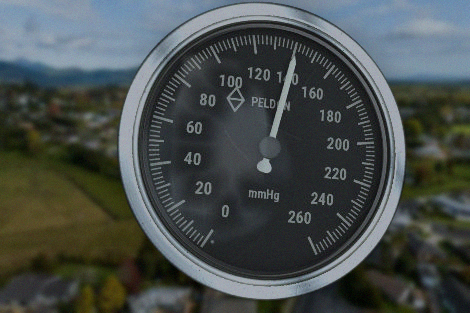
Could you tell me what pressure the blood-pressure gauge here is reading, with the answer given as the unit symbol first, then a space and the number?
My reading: mmHg 140
